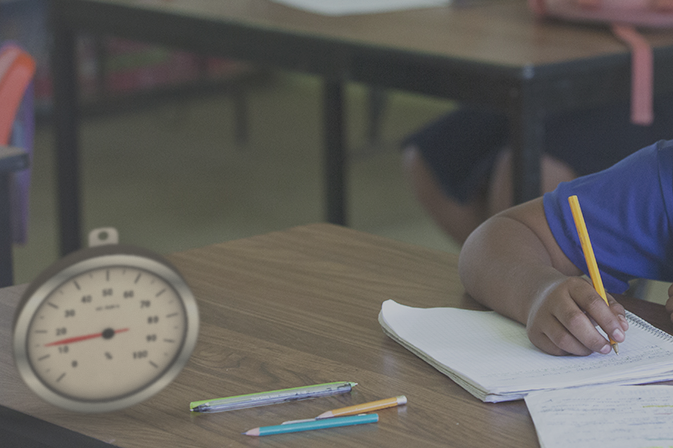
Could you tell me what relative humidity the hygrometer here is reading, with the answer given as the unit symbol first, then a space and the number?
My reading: % 15
